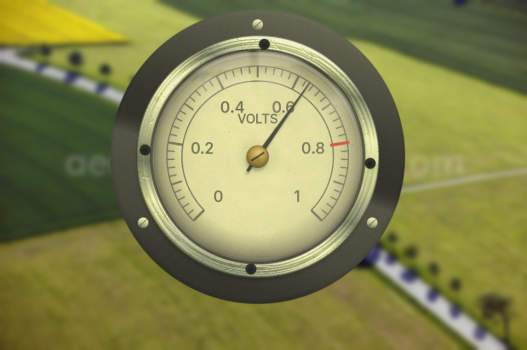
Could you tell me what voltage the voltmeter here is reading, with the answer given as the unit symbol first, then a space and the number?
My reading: V 0.63
